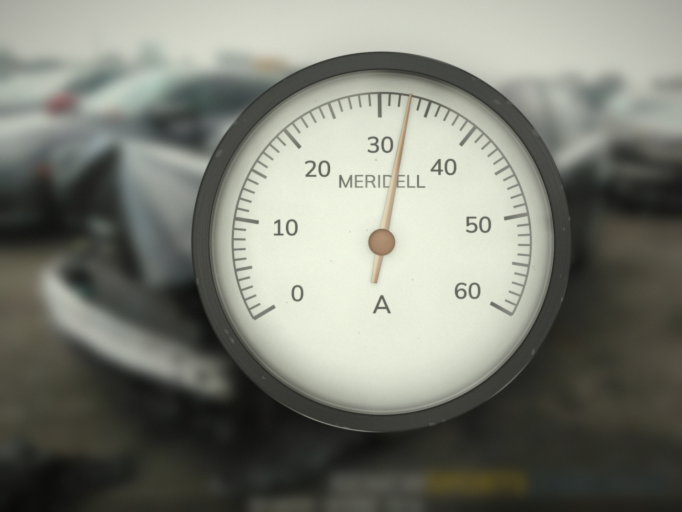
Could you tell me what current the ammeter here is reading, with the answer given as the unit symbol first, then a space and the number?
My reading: A 33
